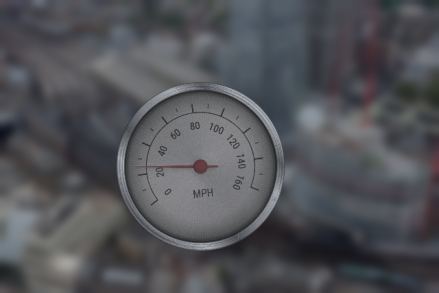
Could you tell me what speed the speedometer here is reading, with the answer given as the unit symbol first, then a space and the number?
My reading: mph 25
